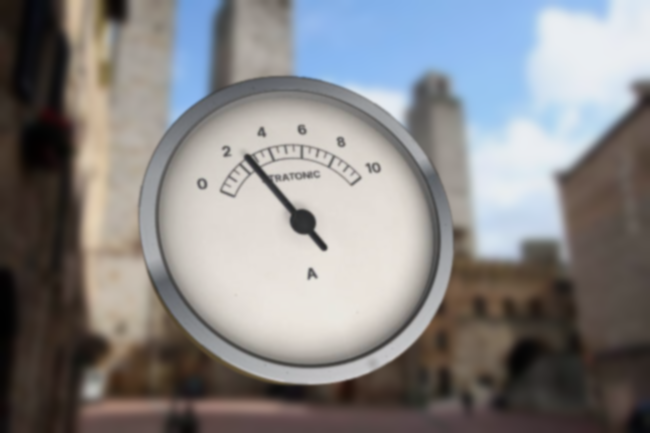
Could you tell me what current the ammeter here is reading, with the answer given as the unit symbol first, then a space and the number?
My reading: A 2.5
